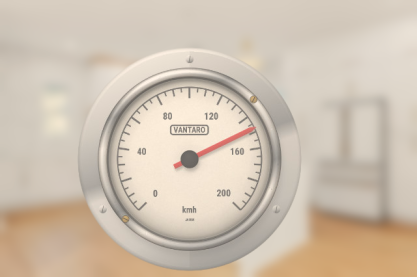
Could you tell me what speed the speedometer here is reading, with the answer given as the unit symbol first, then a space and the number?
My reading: km/h 147.5
